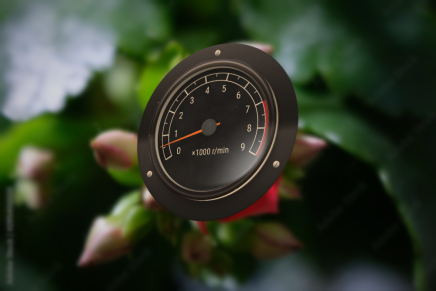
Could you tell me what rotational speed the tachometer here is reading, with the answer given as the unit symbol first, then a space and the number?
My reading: rpm 500
